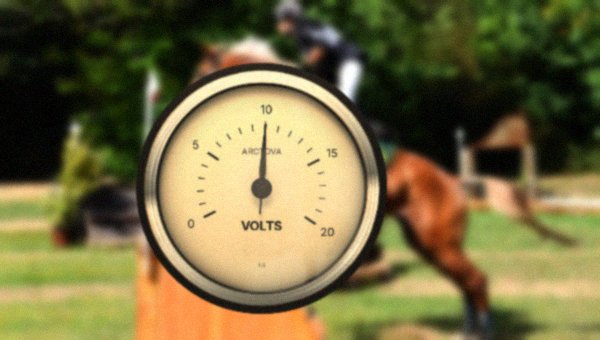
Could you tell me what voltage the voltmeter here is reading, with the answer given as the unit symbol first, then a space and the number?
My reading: V 10
